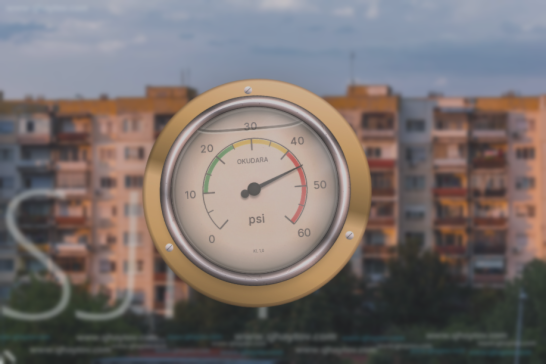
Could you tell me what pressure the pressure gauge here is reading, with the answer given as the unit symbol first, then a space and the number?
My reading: psi 45
